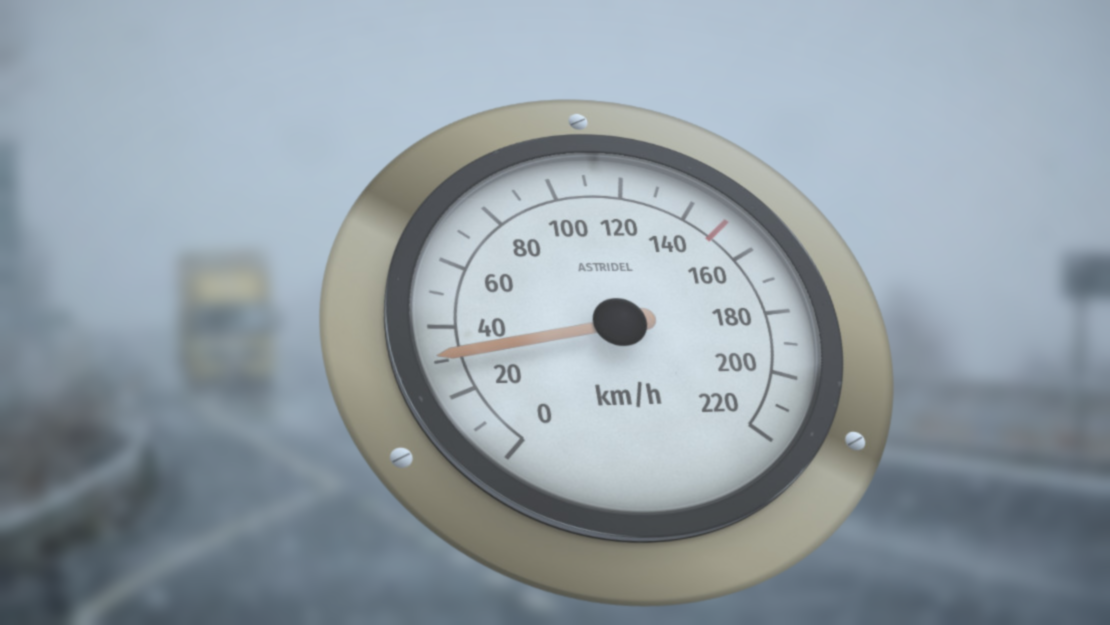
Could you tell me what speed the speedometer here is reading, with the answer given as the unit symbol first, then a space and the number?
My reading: km/h 30
